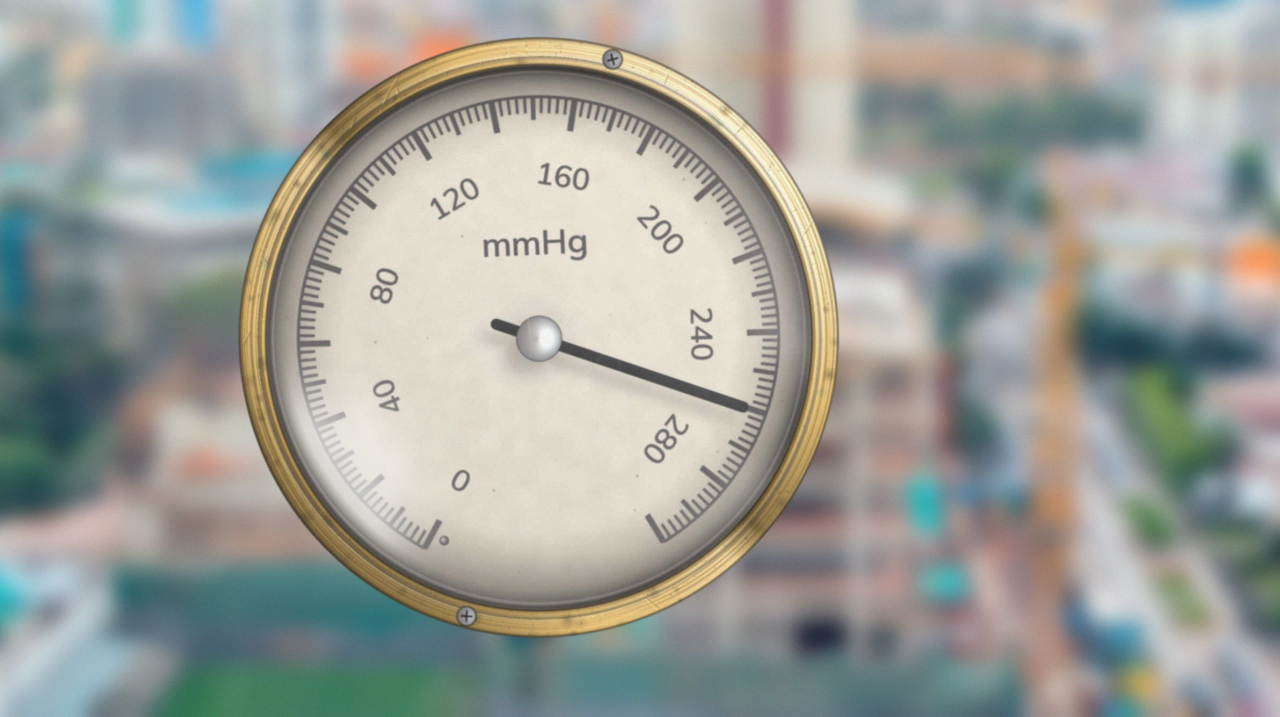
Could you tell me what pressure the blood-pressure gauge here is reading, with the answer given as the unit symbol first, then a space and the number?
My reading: mmHg 260
